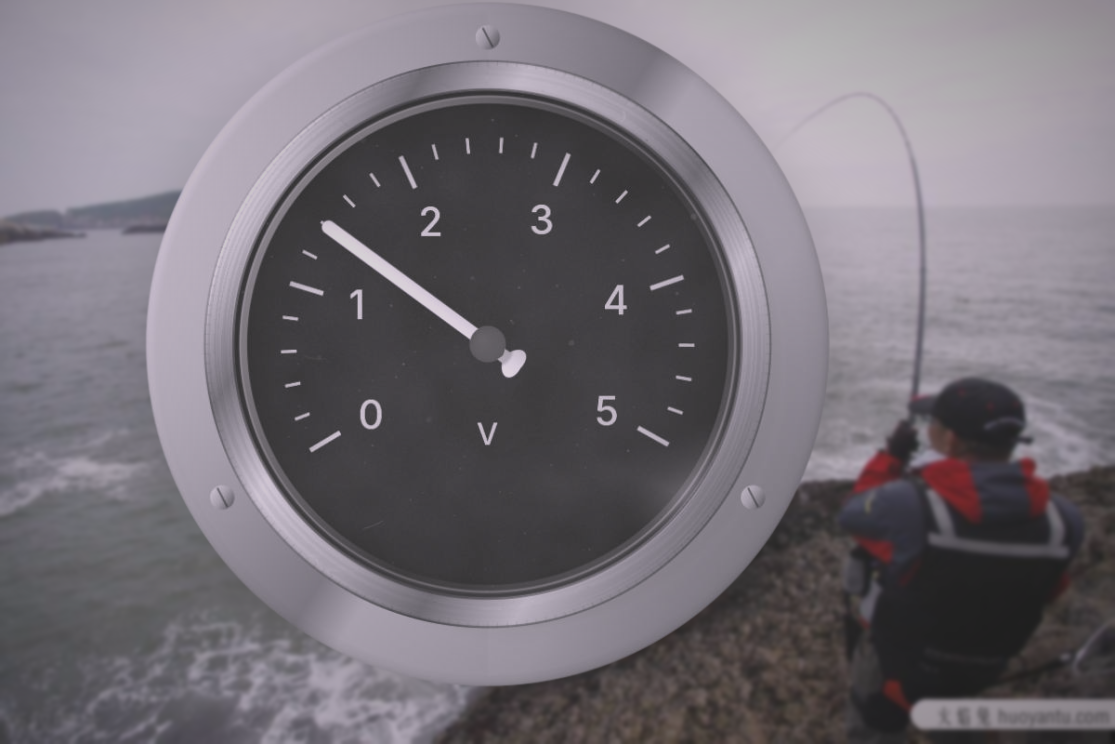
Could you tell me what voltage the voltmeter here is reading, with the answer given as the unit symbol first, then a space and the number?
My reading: V 1.4
